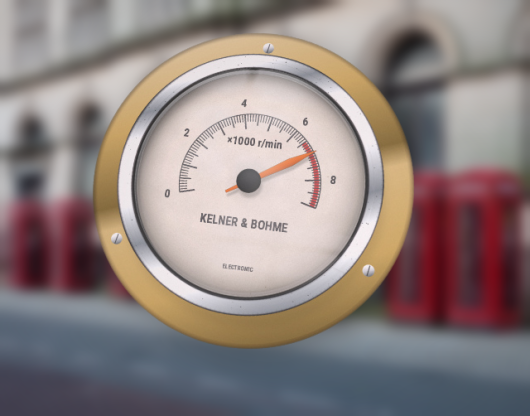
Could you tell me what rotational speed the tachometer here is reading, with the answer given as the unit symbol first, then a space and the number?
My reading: rpm 7000
